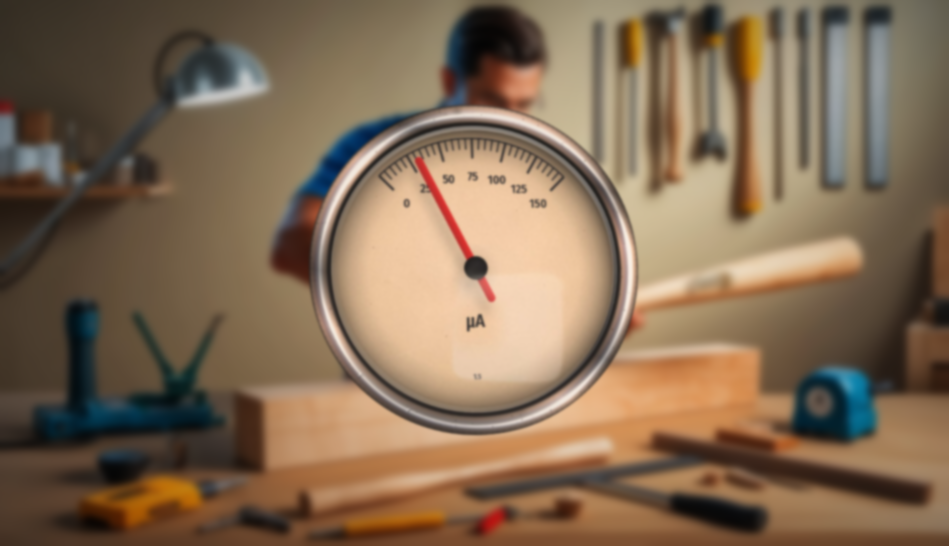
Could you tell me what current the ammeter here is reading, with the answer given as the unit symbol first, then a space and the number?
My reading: µA 30
